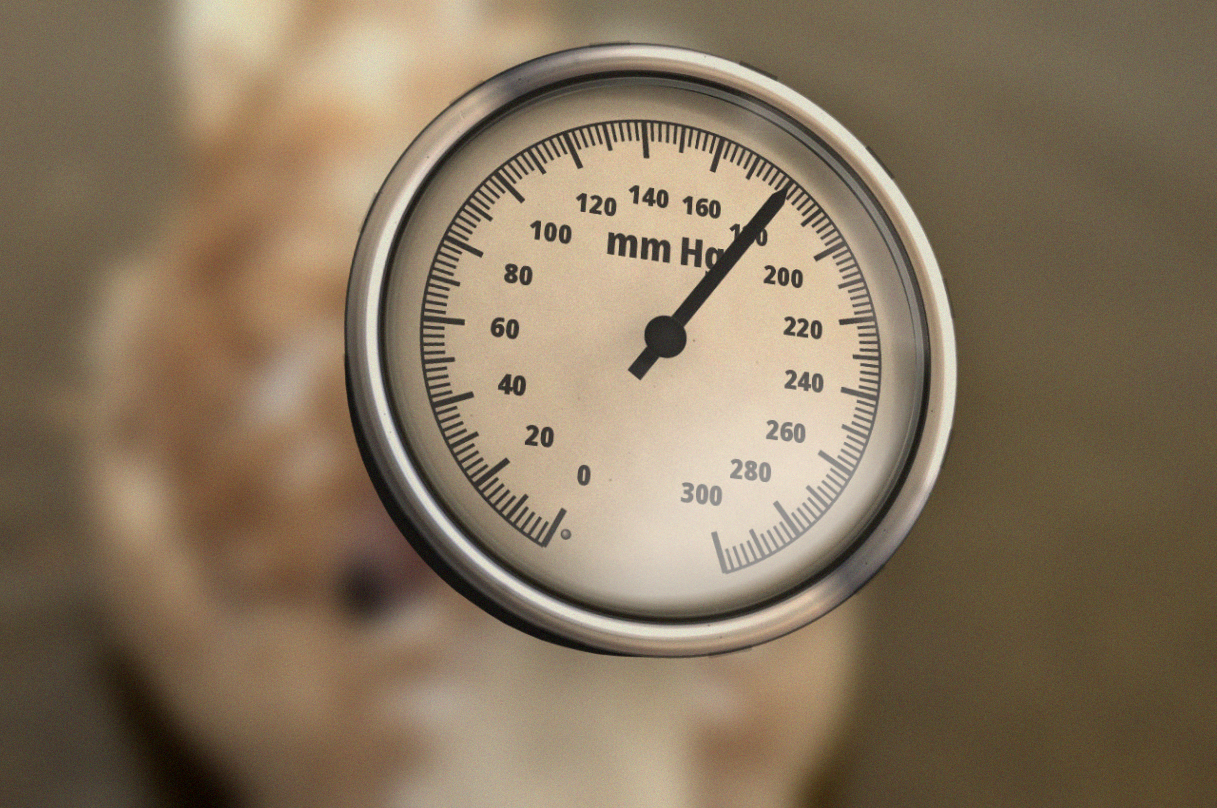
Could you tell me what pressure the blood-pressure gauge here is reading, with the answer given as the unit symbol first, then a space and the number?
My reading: mmHg 180
